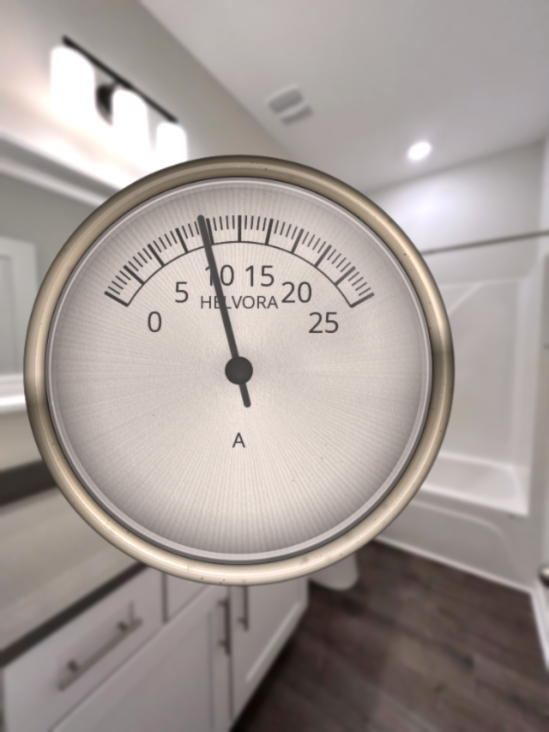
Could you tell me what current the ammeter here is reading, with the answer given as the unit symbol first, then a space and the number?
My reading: A 9.5
